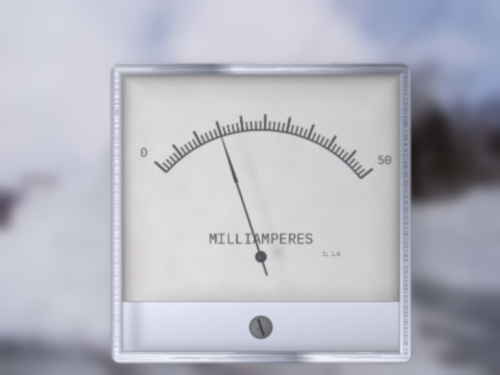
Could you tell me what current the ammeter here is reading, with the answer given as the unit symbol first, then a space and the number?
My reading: mA 15
